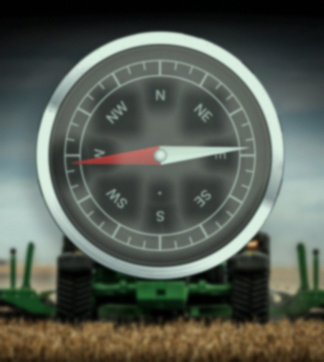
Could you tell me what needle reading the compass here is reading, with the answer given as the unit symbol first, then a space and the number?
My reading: ° 265
